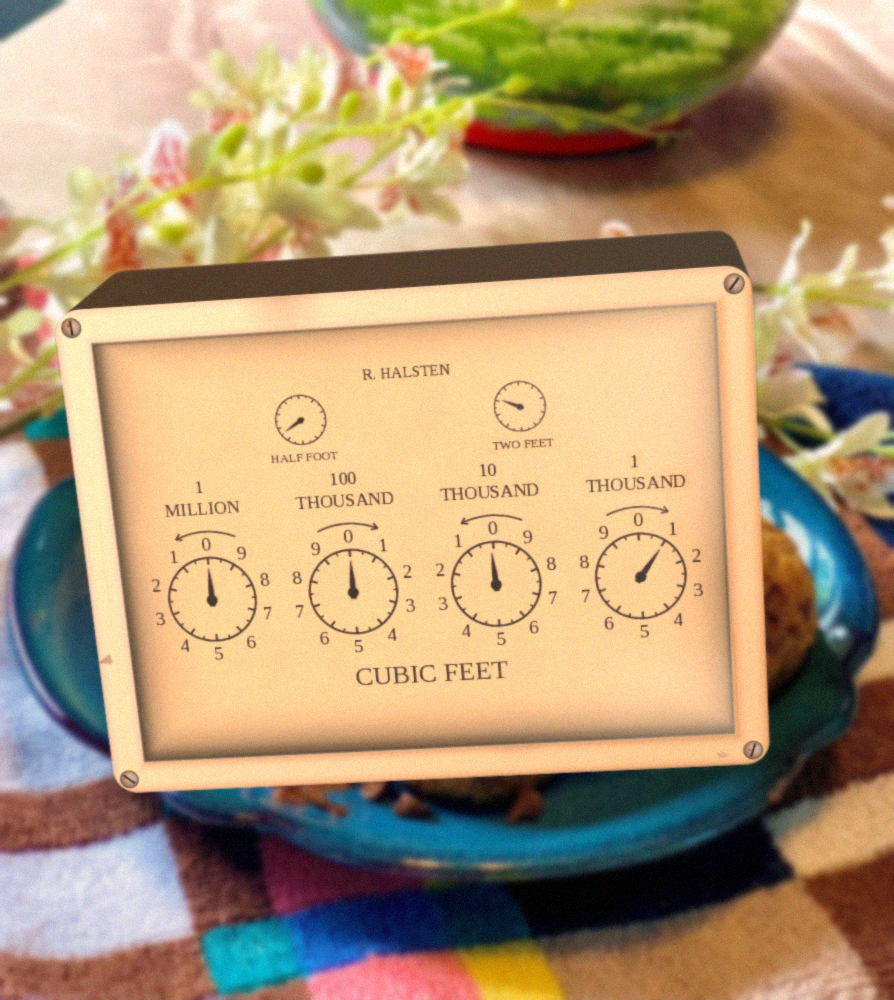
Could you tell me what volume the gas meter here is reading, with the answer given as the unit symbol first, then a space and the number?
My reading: ft³ 100
